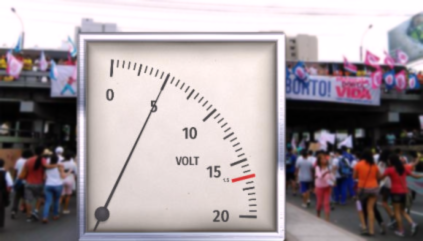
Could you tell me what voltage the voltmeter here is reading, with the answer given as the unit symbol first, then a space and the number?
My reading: V 5
